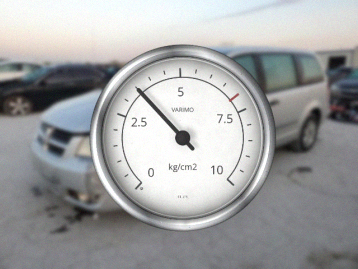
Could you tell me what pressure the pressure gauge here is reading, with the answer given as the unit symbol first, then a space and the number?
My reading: kg/cm² 3.5
